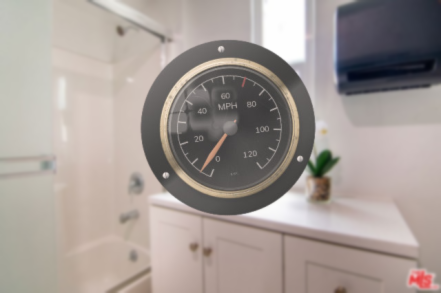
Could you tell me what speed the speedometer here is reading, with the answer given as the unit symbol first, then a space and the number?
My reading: mph 5
